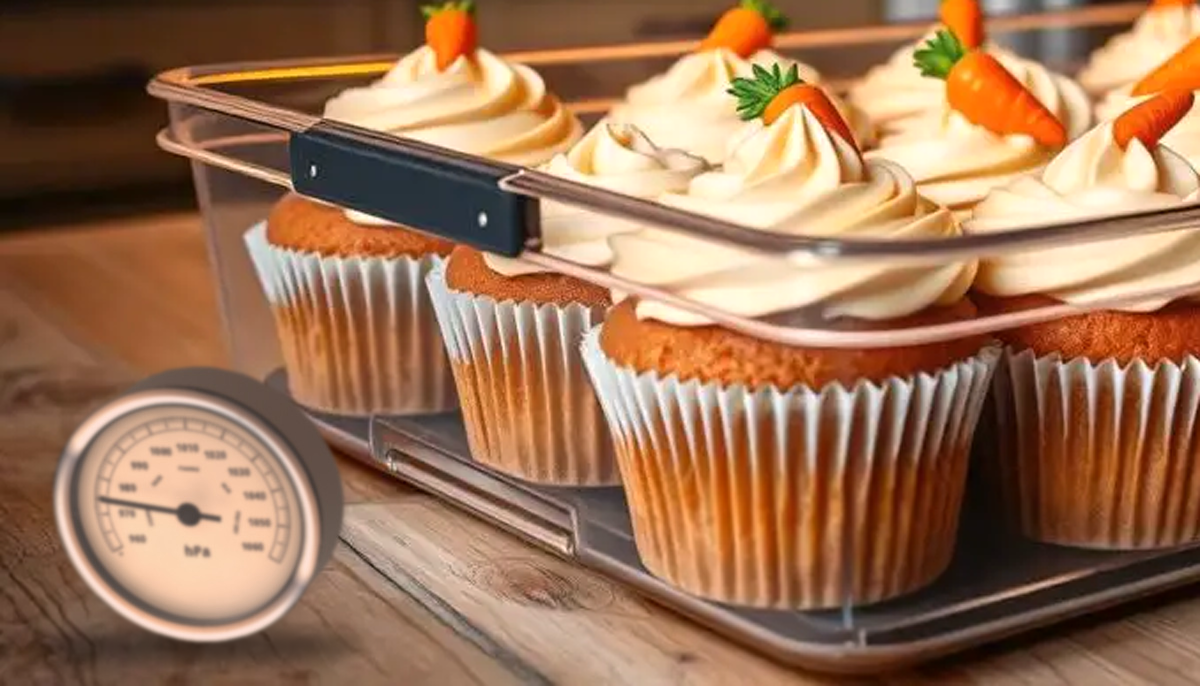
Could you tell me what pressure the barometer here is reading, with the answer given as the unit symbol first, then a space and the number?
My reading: hPa 975
